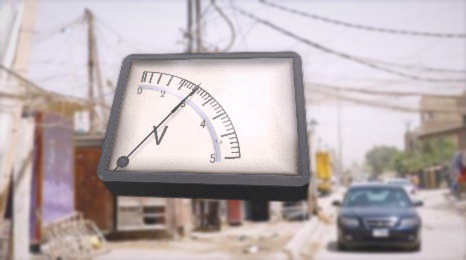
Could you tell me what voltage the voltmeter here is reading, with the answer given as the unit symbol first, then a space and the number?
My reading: V 3
